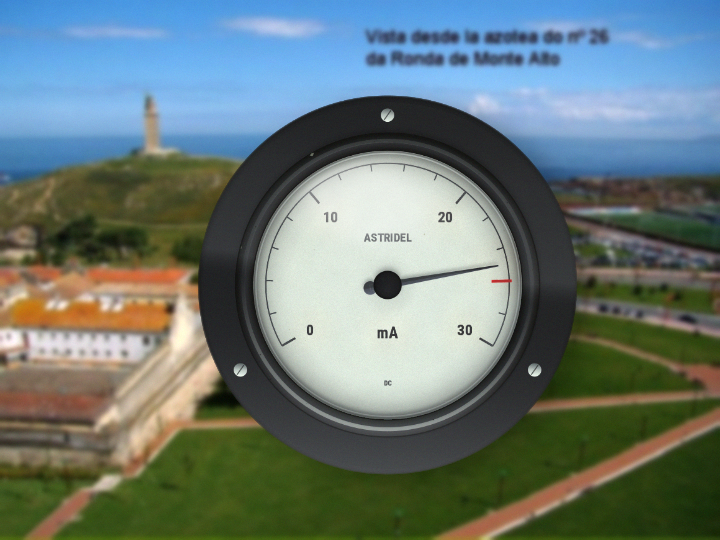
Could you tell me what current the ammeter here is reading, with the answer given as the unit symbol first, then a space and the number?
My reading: mA 25
